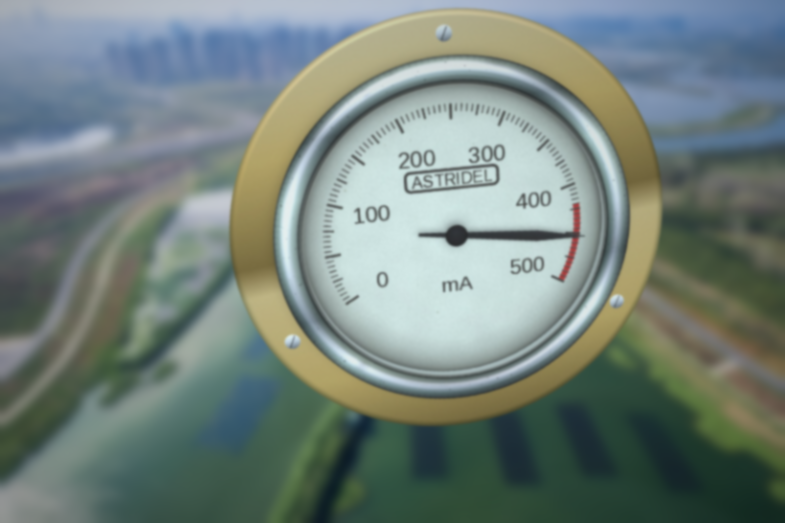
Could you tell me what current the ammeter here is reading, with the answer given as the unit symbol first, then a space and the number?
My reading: mA 450
